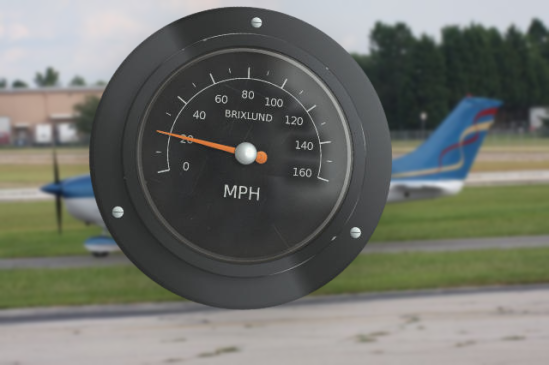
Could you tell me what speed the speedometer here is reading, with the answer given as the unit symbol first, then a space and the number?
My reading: mph 20
